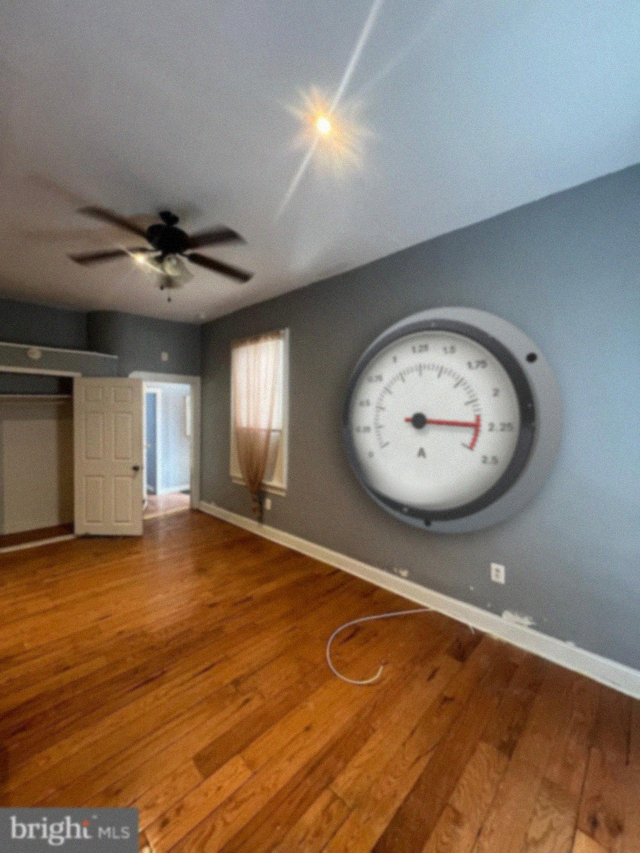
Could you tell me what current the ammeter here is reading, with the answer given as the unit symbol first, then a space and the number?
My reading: A 2.25
